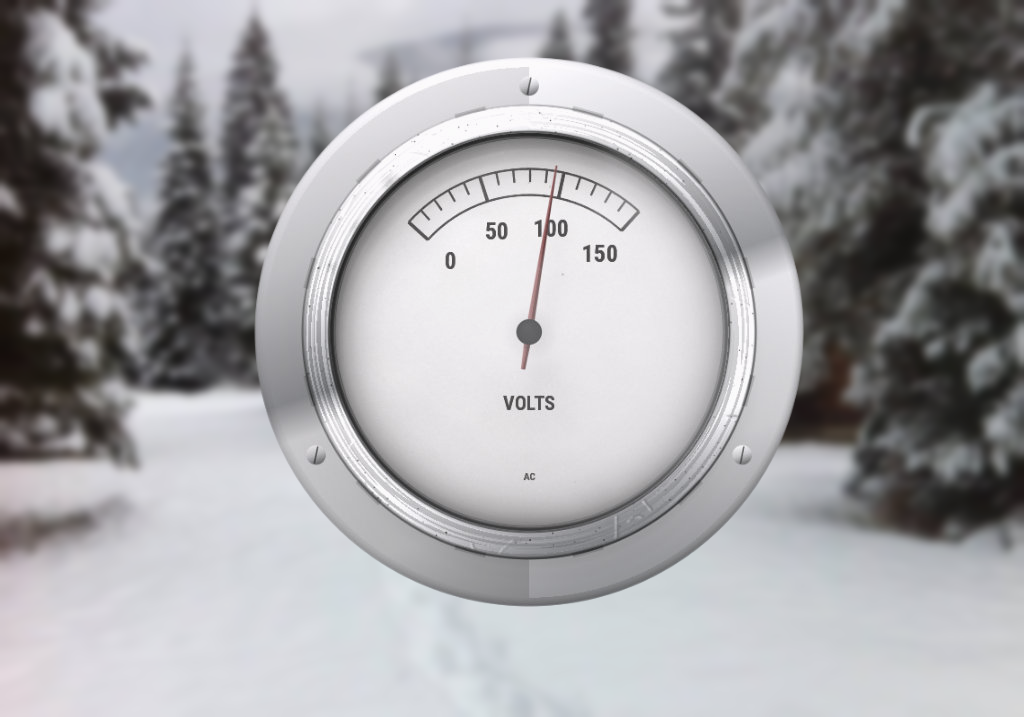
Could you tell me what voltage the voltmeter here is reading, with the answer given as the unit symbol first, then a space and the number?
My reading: V 95
